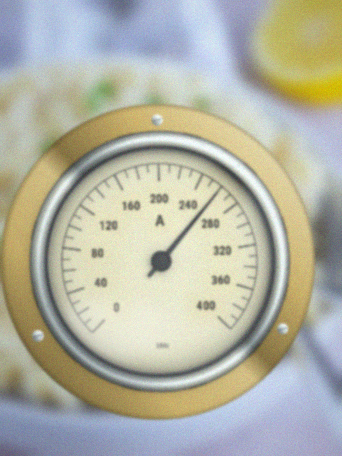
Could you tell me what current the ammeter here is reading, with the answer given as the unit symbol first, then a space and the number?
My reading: A 260
